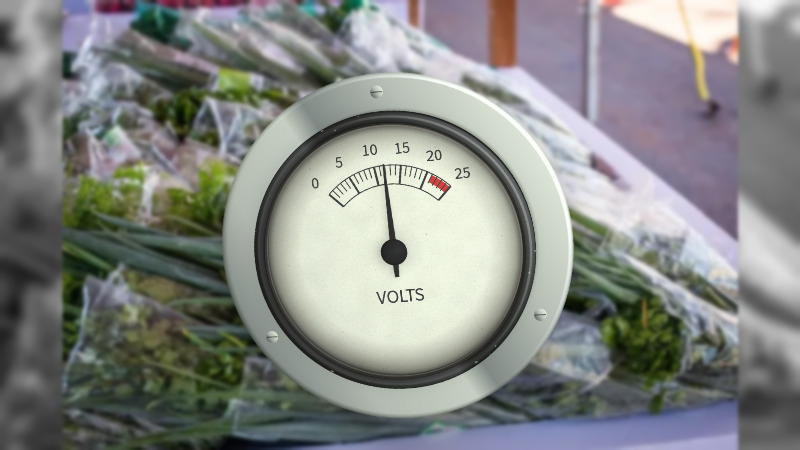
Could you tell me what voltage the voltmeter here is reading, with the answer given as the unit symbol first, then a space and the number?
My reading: V 12
